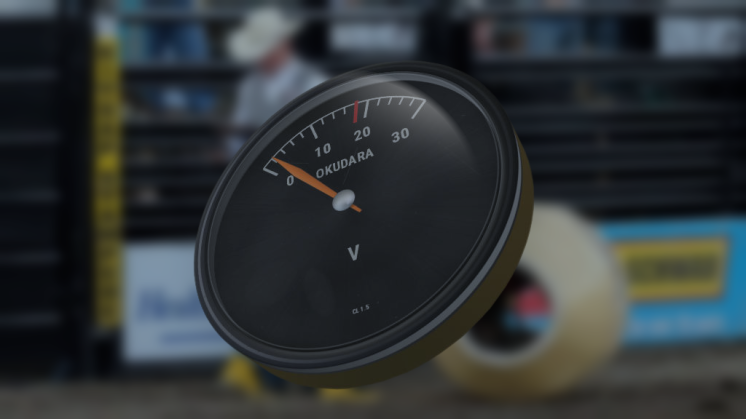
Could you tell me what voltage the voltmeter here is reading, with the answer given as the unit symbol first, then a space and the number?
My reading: V 2
